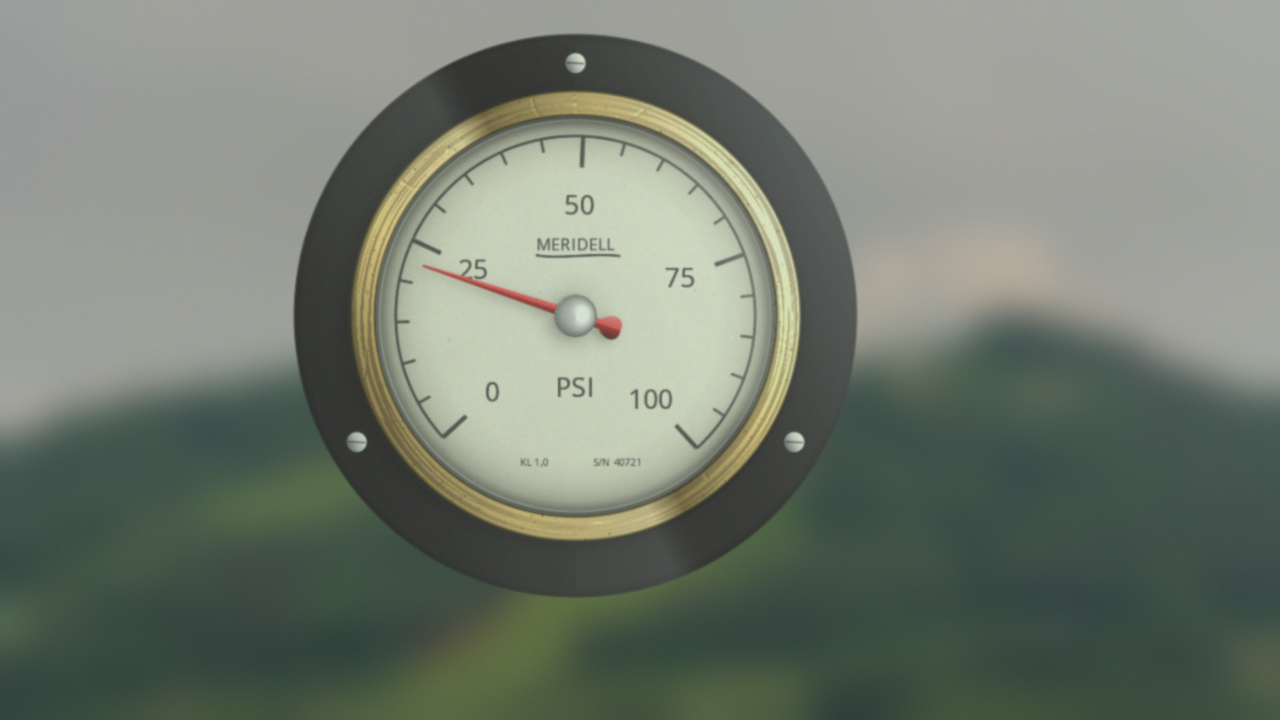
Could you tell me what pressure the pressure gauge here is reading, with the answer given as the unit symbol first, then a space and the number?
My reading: psi 22.5
